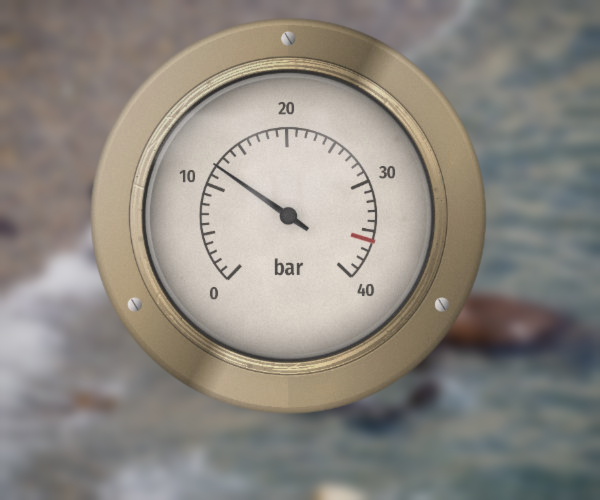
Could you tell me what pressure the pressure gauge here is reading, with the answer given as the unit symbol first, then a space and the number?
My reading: bar 12
